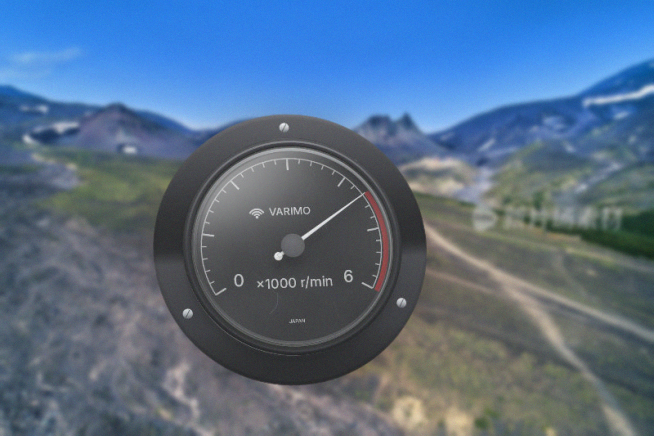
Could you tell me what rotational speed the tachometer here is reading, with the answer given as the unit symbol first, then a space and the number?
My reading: rpm 4400
